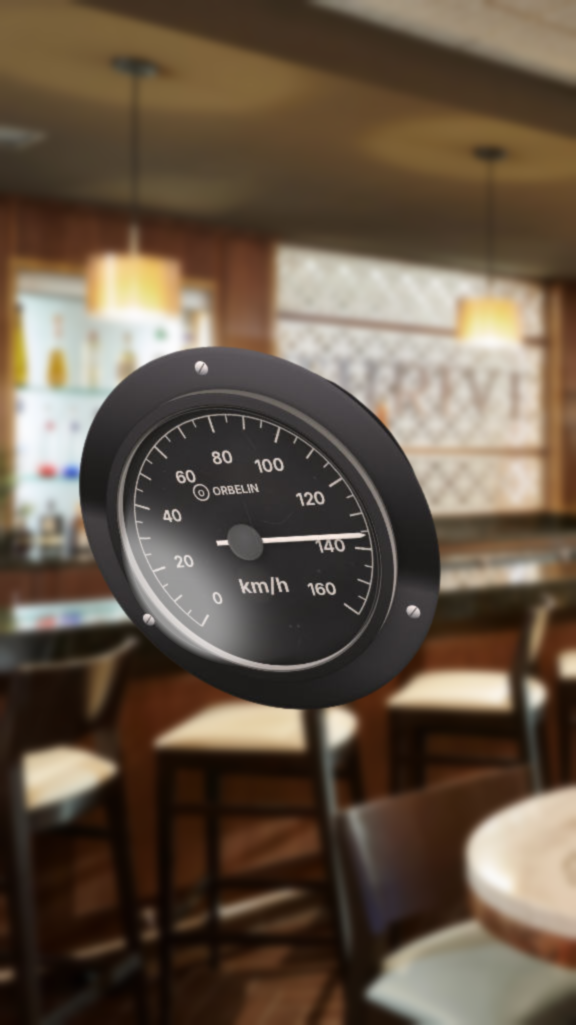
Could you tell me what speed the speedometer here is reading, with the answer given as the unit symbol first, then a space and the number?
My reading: km/h 135
